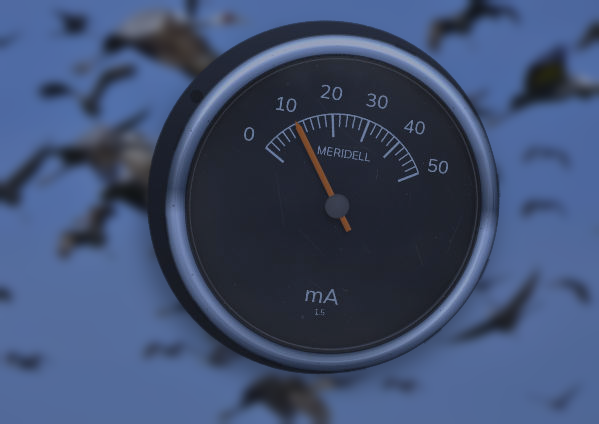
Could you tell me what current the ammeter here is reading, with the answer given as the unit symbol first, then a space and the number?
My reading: mA 10
